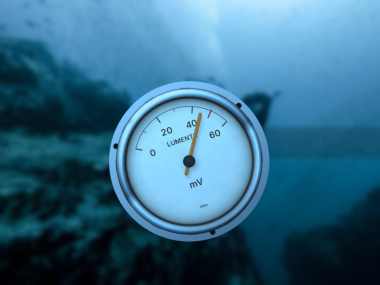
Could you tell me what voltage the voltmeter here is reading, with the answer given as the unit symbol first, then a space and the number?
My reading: mV 45
